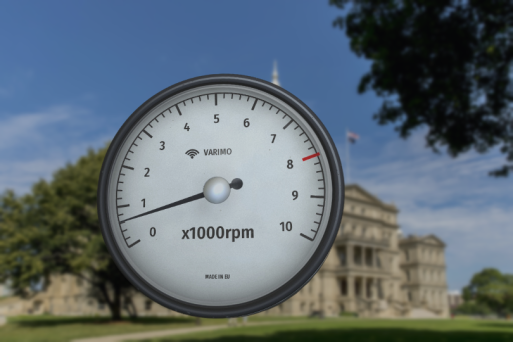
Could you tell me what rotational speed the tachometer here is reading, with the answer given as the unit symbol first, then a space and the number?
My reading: rpm 600
